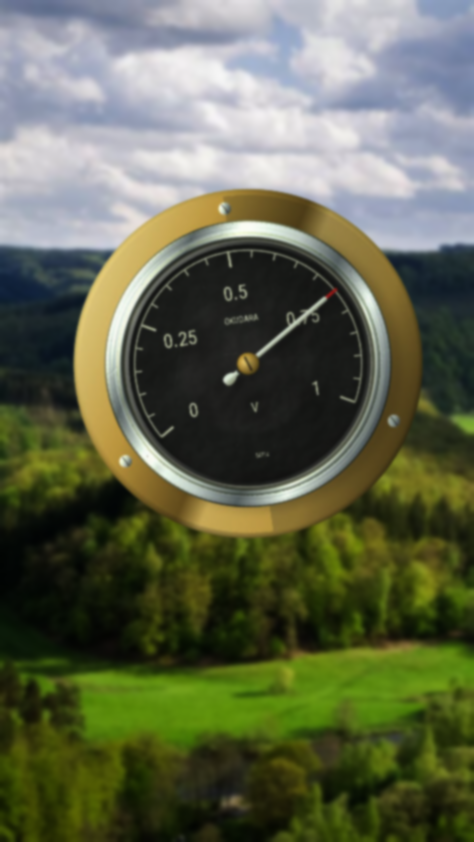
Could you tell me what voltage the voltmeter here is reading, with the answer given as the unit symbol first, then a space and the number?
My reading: V 0.75
